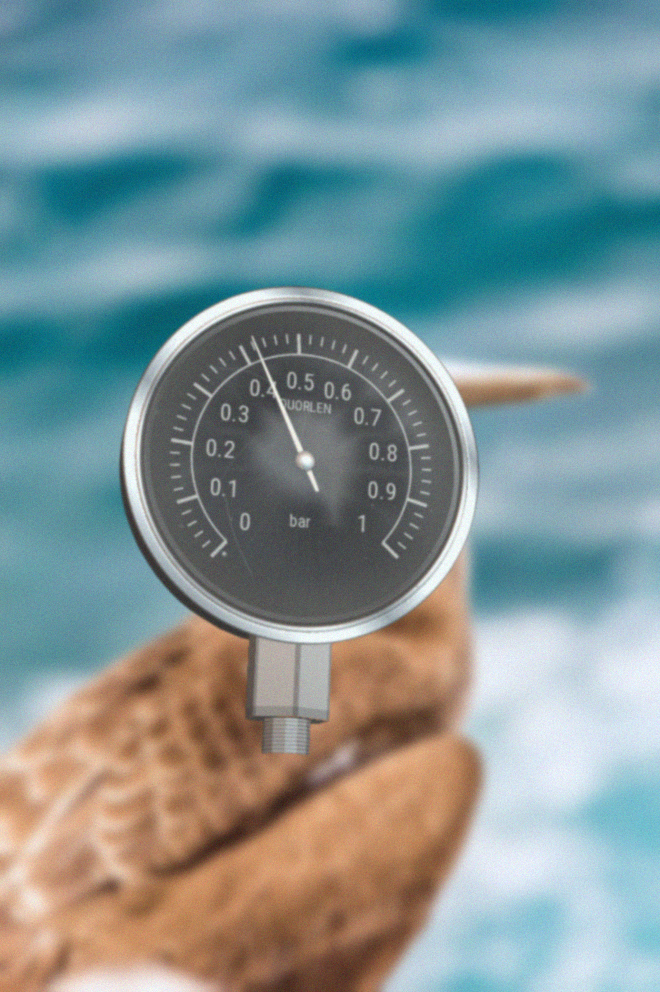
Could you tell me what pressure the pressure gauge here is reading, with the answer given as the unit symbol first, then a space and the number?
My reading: bar 0.42
